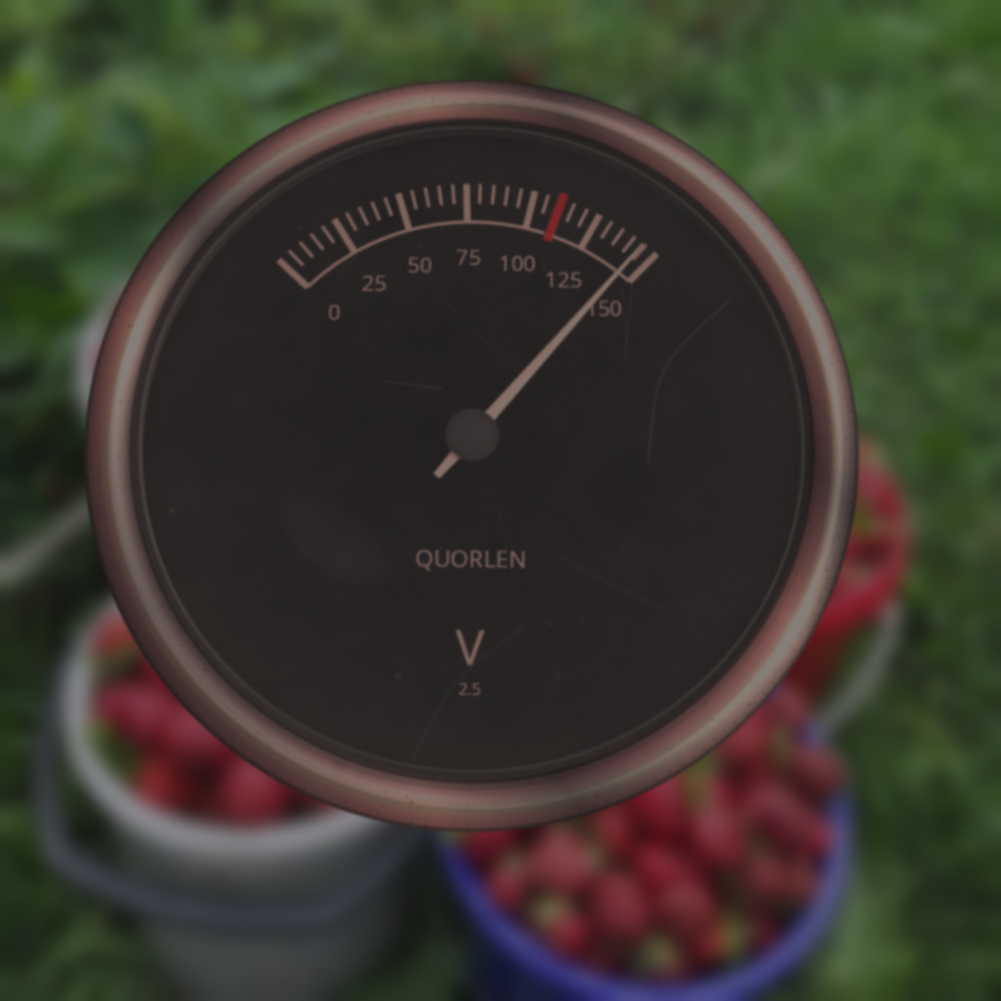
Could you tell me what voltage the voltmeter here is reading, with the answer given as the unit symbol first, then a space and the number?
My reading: V 145
